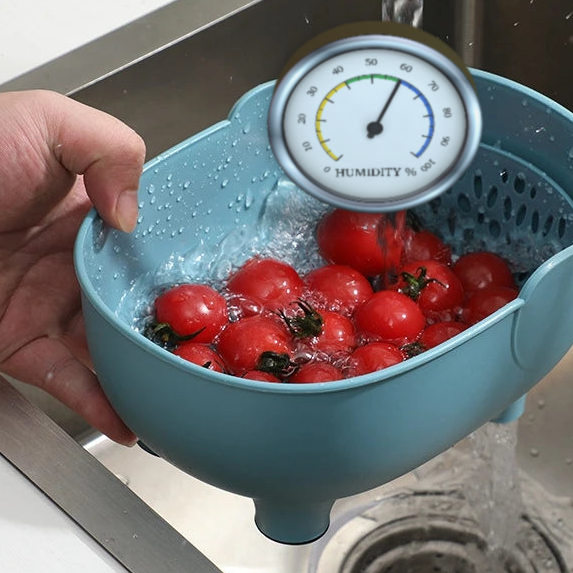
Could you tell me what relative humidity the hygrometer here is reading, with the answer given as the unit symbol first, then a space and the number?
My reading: % 60
